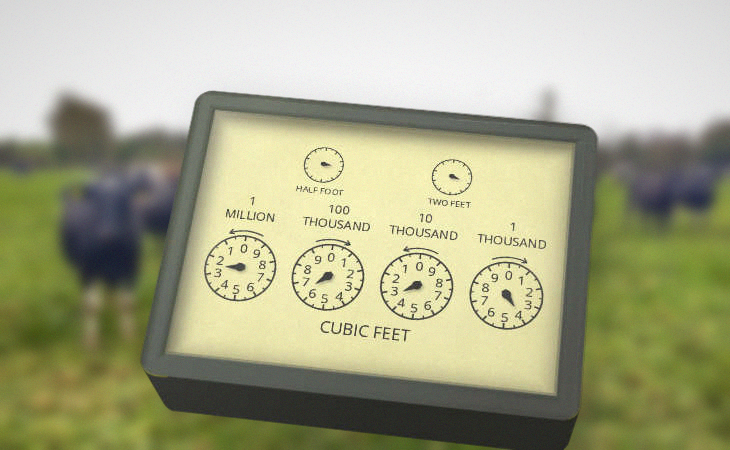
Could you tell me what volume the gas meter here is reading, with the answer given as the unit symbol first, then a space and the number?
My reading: ft³ 263400
